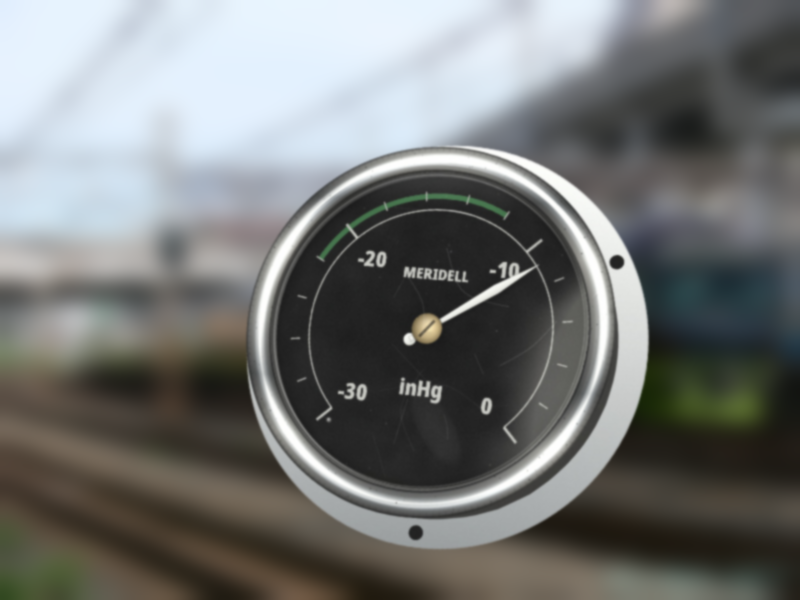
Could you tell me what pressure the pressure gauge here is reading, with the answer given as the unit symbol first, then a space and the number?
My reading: inHg -9
